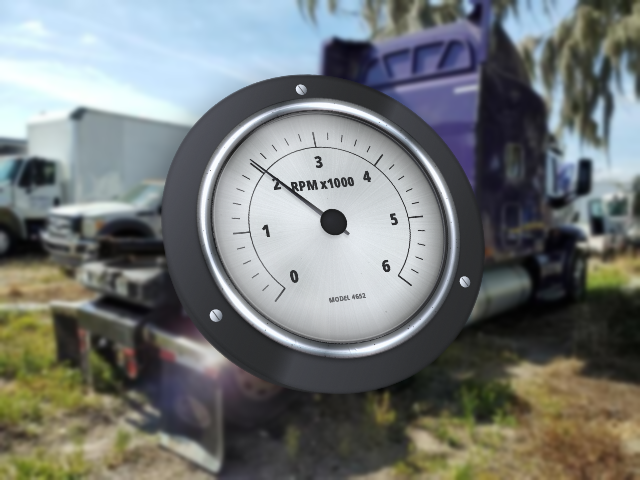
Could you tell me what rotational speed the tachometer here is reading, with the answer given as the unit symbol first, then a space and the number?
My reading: rpm 2000
